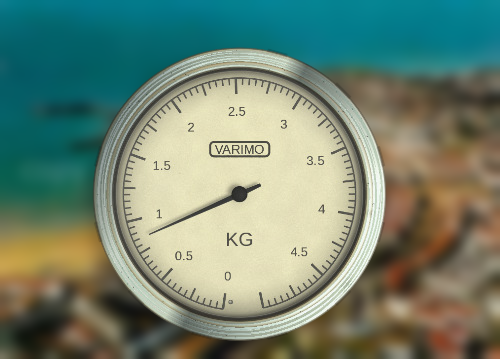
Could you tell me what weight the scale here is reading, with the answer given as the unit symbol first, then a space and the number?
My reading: kg 0.85
